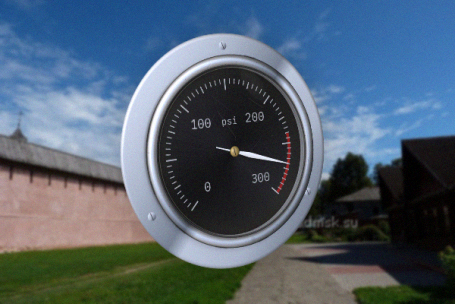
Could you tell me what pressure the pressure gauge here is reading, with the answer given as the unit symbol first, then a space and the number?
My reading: psi 270
